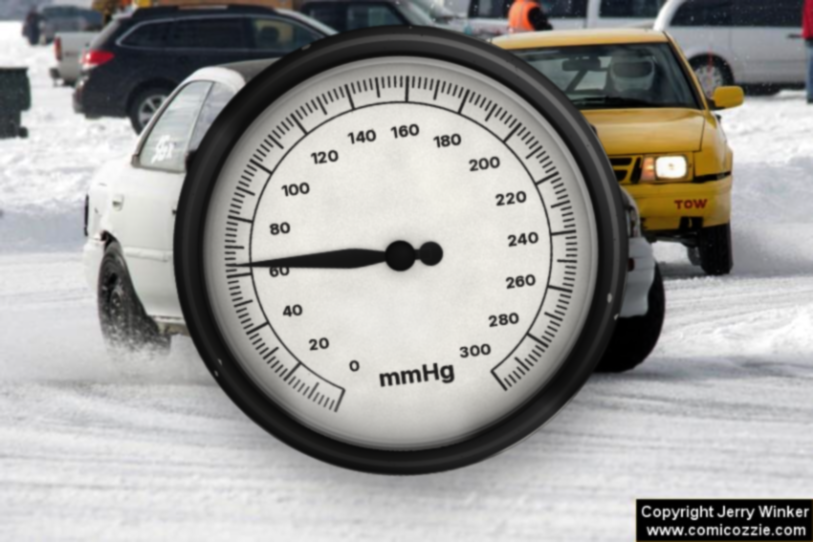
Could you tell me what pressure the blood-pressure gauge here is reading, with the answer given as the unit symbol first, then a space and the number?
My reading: mmHg 64
